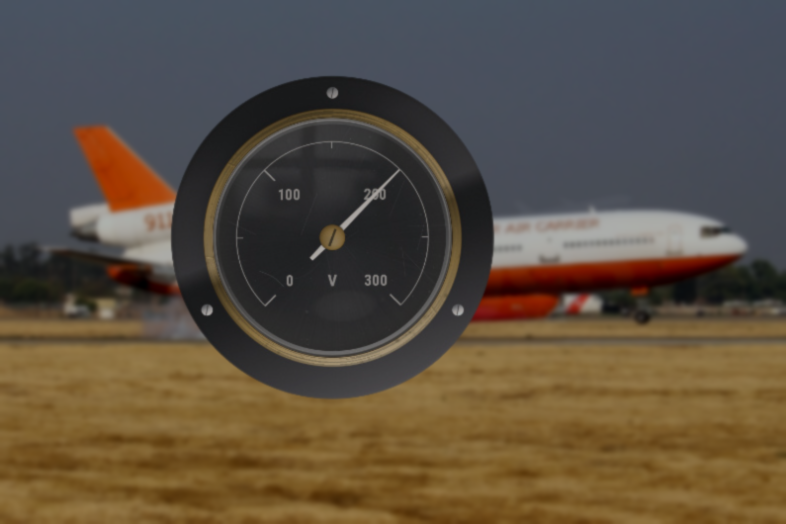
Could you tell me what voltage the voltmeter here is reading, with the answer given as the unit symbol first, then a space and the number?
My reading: V 200
